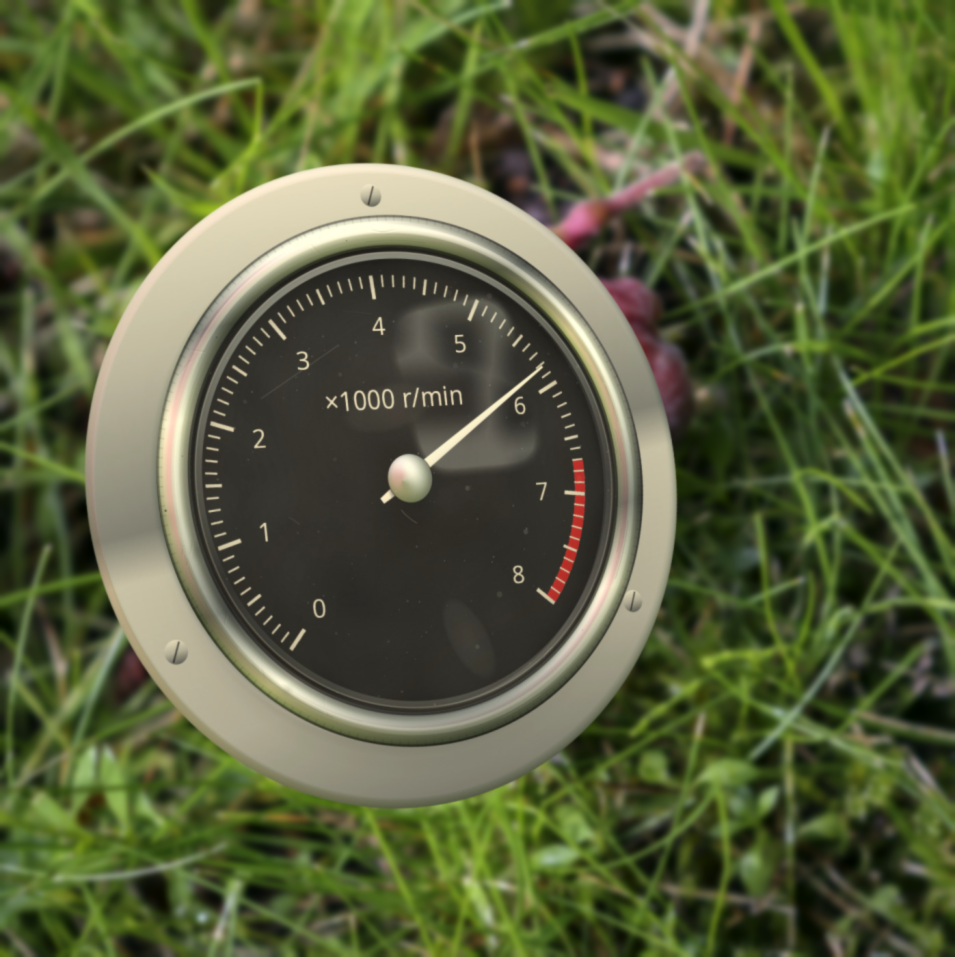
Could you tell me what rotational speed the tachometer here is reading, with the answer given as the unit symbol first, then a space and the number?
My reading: rpm 5800
